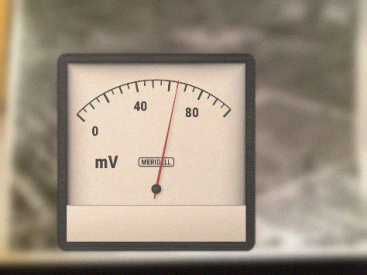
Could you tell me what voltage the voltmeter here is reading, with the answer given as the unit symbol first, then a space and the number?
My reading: mV 65
